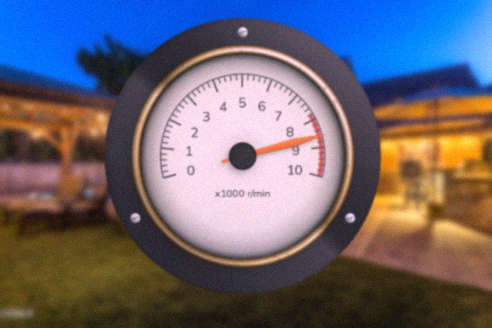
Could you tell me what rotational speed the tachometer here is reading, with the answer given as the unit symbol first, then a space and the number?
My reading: rpm 8600
